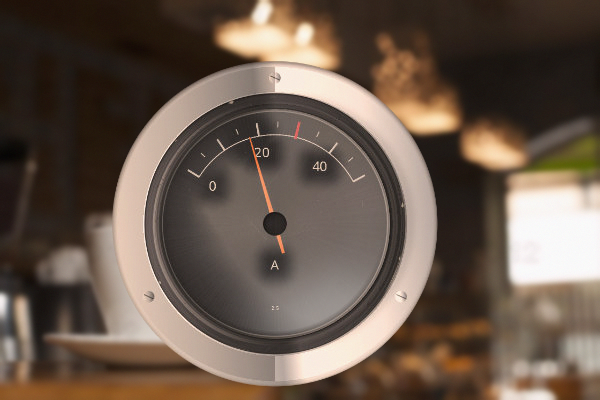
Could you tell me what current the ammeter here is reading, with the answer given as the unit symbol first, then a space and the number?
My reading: A 17.5
